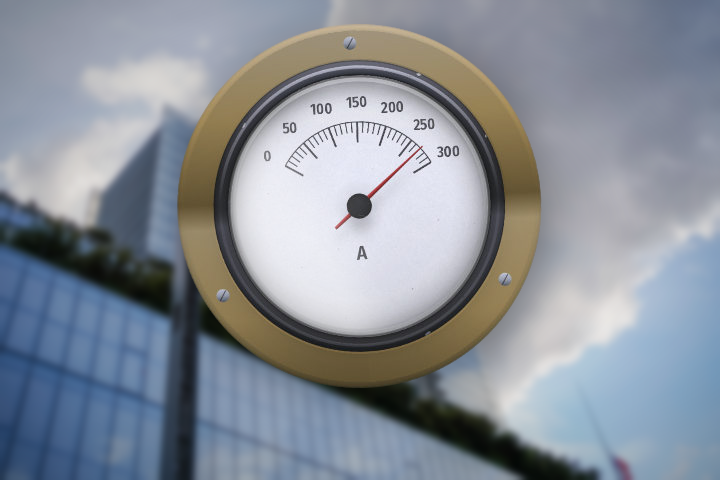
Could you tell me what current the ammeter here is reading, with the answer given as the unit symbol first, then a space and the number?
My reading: A 270
